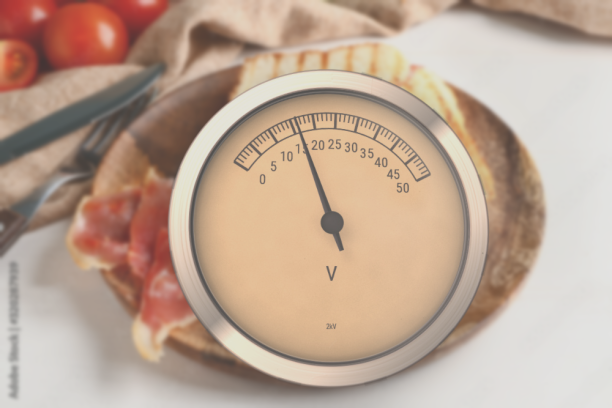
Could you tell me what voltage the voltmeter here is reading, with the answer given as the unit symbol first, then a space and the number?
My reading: V 16
